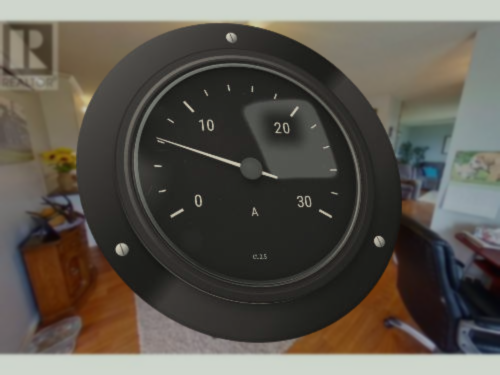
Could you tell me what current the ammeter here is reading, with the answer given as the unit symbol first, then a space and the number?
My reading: A 6
